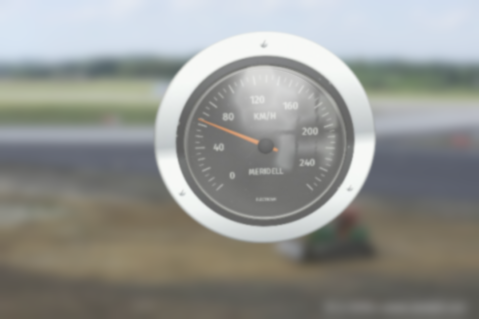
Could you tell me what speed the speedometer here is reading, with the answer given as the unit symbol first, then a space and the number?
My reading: km/h 65
